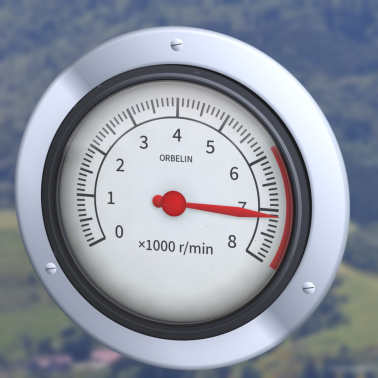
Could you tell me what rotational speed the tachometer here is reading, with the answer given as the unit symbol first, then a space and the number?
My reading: rpm 7100
